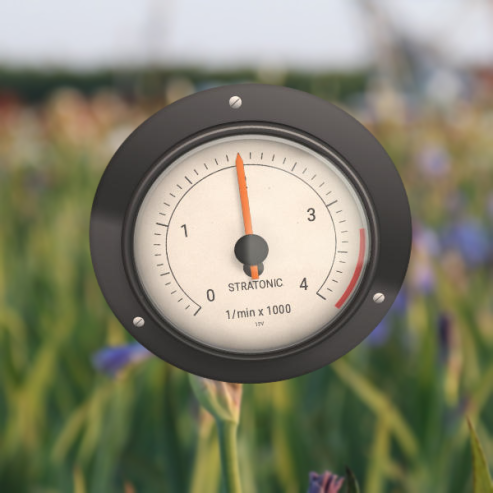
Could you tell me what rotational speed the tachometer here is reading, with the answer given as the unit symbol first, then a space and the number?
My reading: rpm 2000
